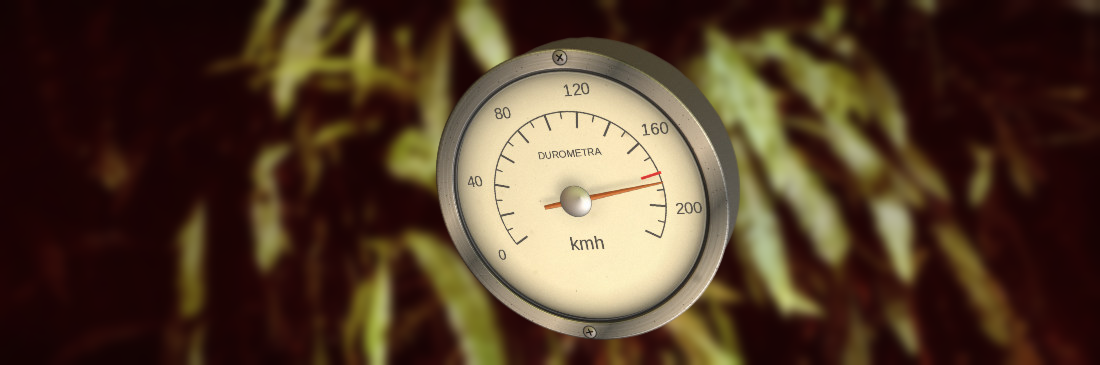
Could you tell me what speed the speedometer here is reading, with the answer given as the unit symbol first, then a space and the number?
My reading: km/h 185
